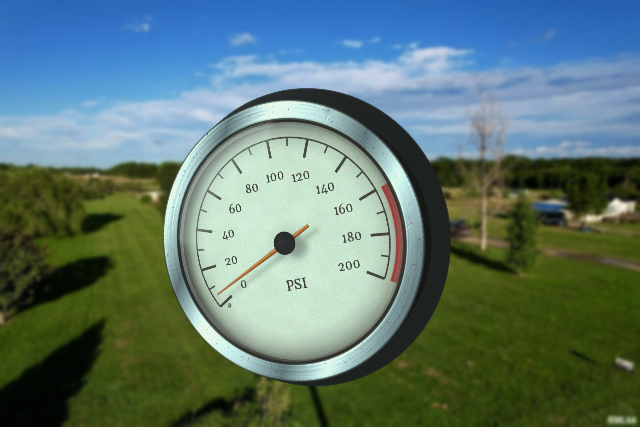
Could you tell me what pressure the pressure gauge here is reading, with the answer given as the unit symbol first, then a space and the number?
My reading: psi 5
